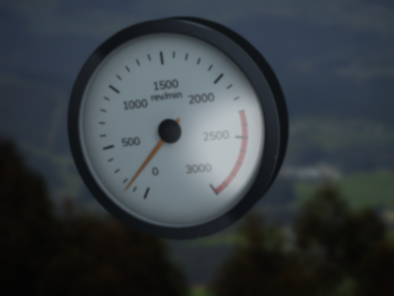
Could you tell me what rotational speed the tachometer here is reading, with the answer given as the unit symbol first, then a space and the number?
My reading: rpm 150
